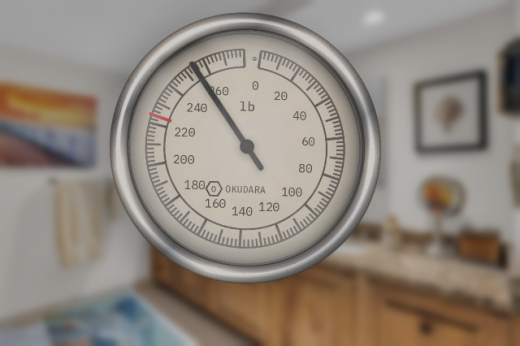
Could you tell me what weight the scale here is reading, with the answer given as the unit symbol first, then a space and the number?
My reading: lb 254
